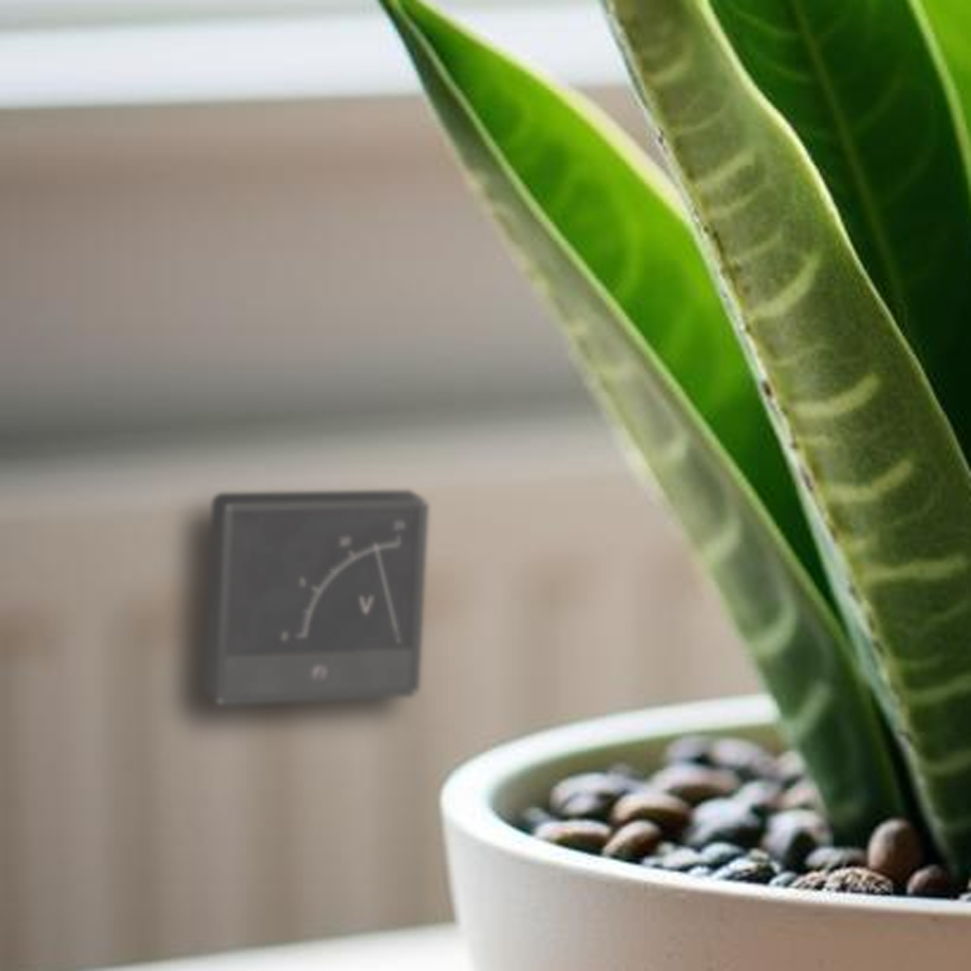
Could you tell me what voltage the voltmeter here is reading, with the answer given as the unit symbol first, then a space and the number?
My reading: V 12.5
